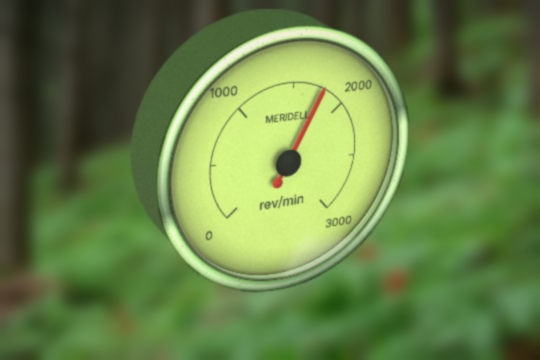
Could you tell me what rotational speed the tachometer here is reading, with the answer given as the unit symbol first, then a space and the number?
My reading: rpm 1750
